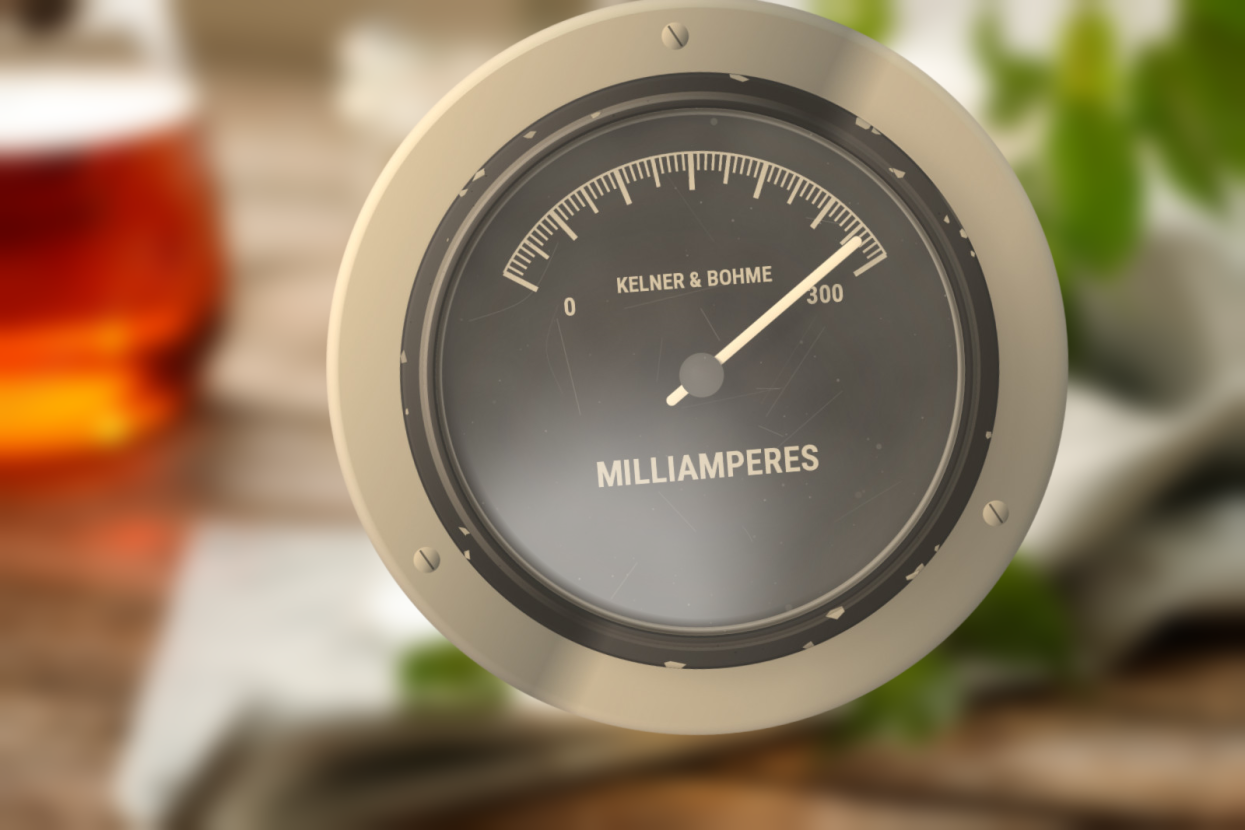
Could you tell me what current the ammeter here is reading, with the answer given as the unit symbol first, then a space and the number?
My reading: mA 280
